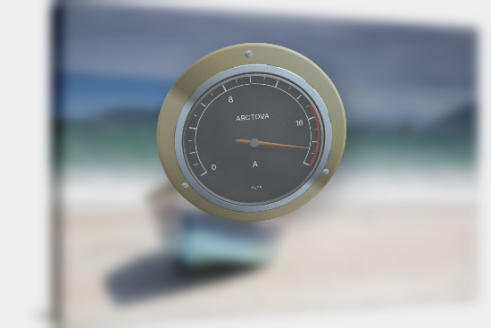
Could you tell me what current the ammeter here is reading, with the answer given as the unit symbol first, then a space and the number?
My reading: A 18.5
